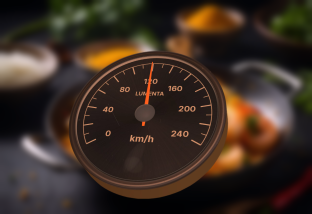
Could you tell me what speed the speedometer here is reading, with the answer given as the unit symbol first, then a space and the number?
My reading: km/h 120
